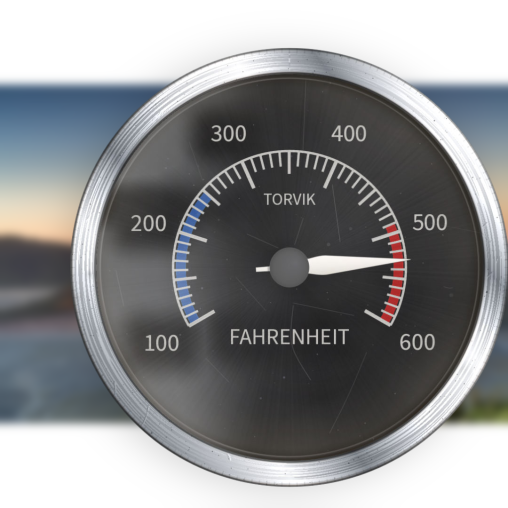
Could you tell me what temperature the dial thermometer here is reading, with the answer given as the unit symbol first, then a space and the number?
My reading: °F 530
